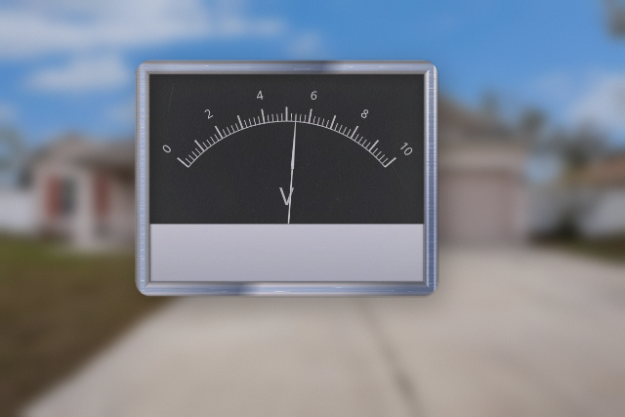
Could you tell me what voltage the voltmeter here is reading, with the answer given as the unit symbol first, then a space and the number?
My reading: V 5.4
